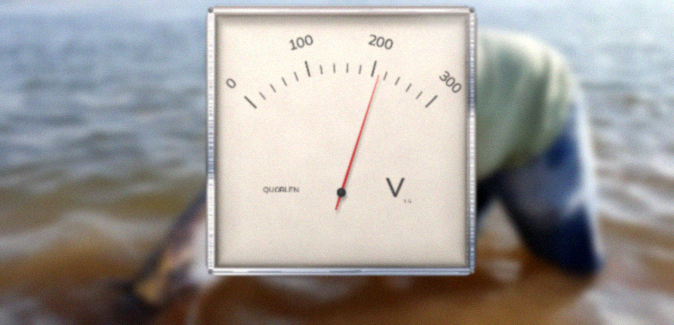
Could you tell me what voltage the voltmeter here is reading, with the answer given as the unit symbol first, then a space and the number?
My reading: V 210
